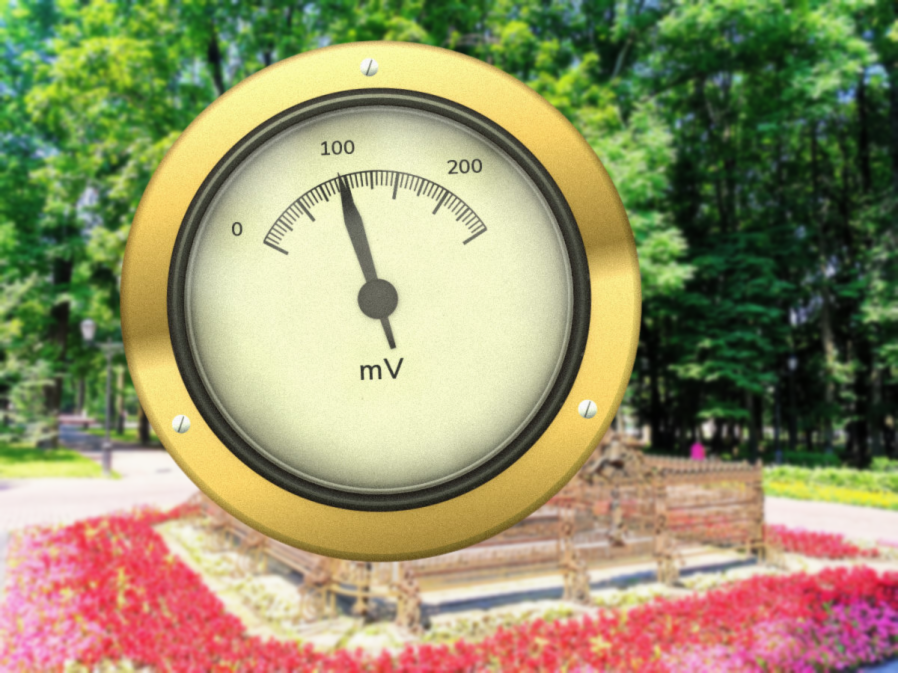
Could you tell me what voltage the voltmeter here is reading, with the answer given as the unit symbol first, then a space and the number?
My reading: mV 95
